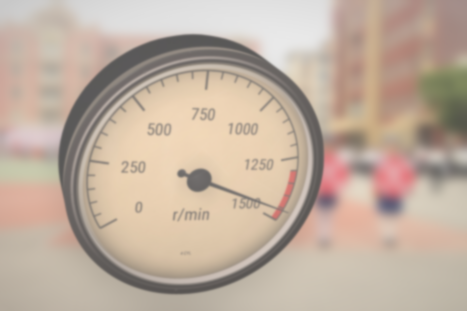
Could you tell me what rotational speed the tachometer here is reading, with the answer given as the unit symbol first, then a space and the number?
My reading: rpm 1450
